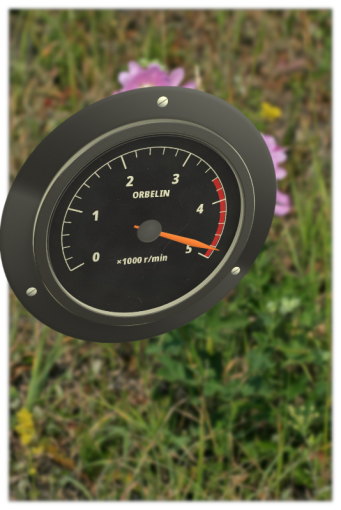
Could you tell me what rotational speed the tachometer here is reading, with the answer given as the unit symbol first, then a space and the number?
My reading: rpm 4800
